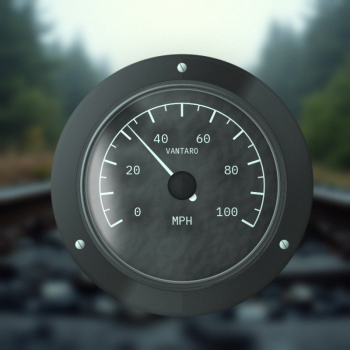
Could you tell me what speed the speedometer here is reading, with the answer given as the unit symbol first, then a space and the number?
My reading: mph 32.5
